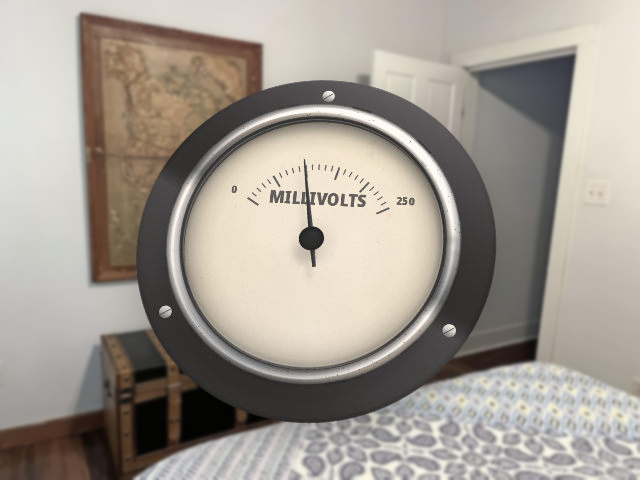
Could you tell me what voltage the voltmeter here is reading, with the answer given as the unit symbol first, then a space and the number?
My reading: mV 100
